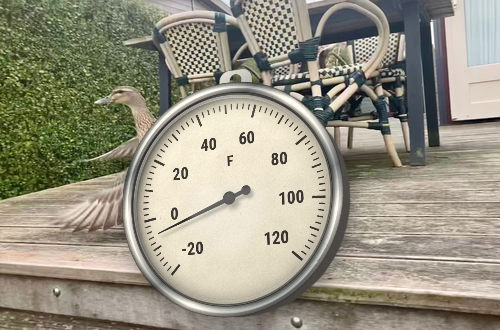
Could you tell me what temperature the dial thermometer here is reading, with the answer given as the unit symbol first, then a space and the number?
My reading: °F -6
